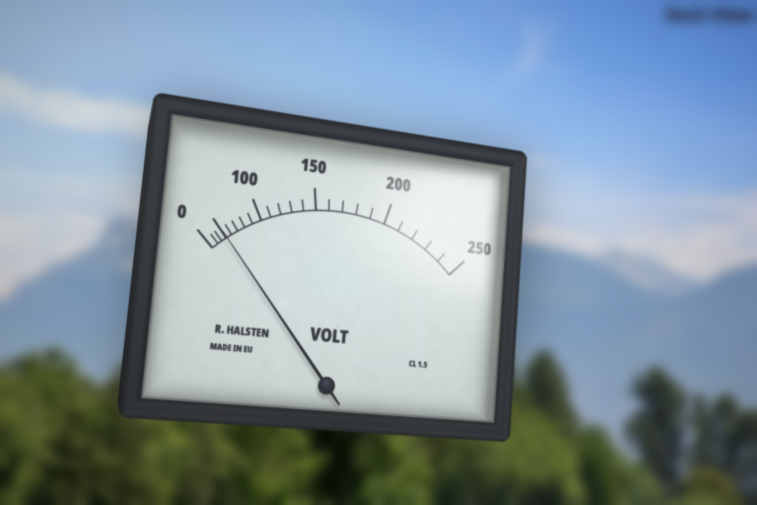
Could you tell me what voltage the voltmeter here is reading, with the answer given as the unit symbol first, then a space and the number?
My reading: V 50
